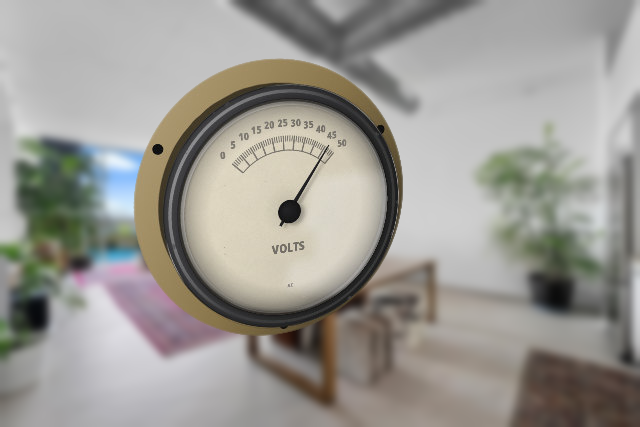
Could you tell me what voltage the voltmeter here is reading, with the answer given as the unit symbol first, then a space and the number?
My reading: V 45
